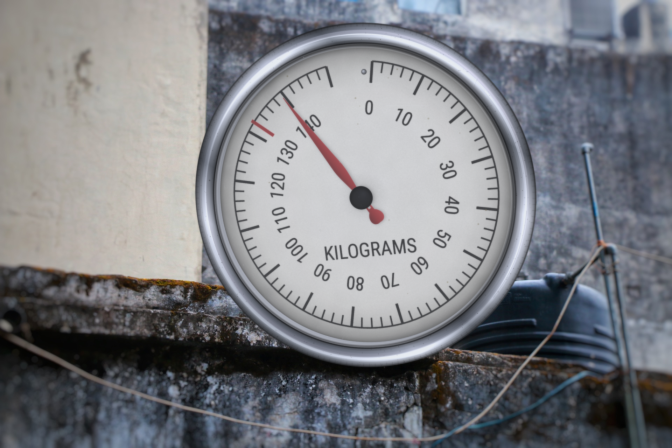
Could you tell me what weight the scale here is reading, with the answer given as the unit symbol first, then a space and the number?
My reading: kg 140
